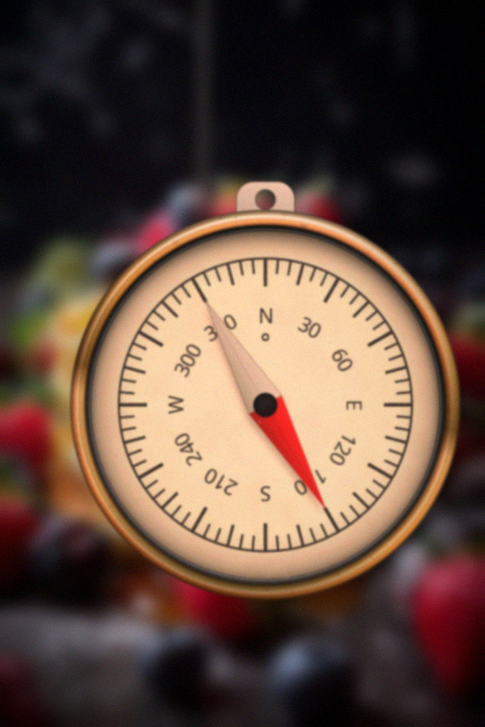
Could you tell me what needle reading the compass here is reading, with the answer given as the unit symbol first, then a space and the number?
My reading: ° 150
